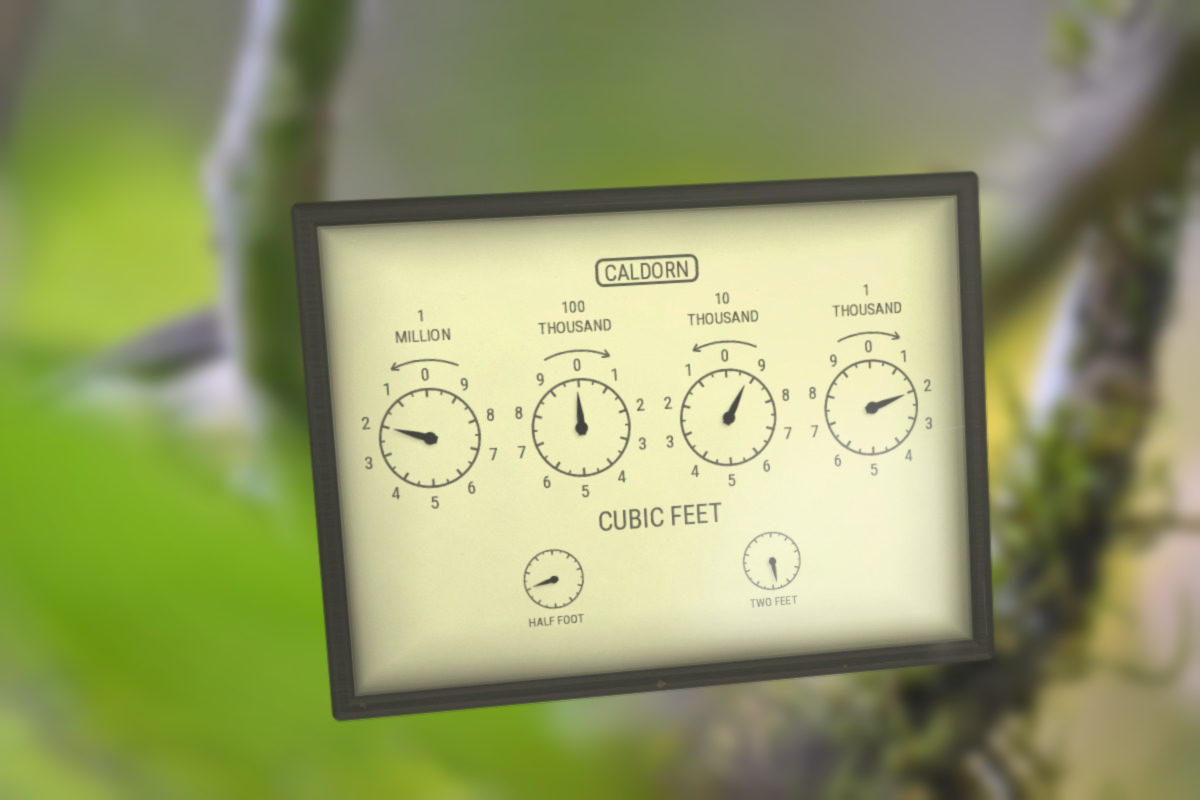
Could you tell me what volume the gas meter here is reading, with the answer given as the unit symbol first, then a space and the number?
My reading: ft³ 199200
